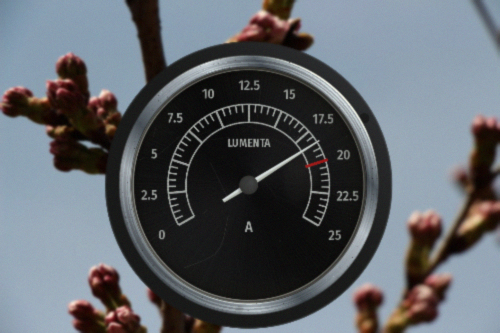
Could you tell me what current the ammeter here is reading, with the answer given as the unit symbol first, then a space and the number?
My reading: A 18.5
